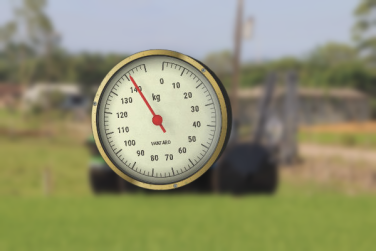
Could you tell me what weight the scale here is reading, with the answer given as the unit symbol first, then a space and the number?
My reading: kg 142
